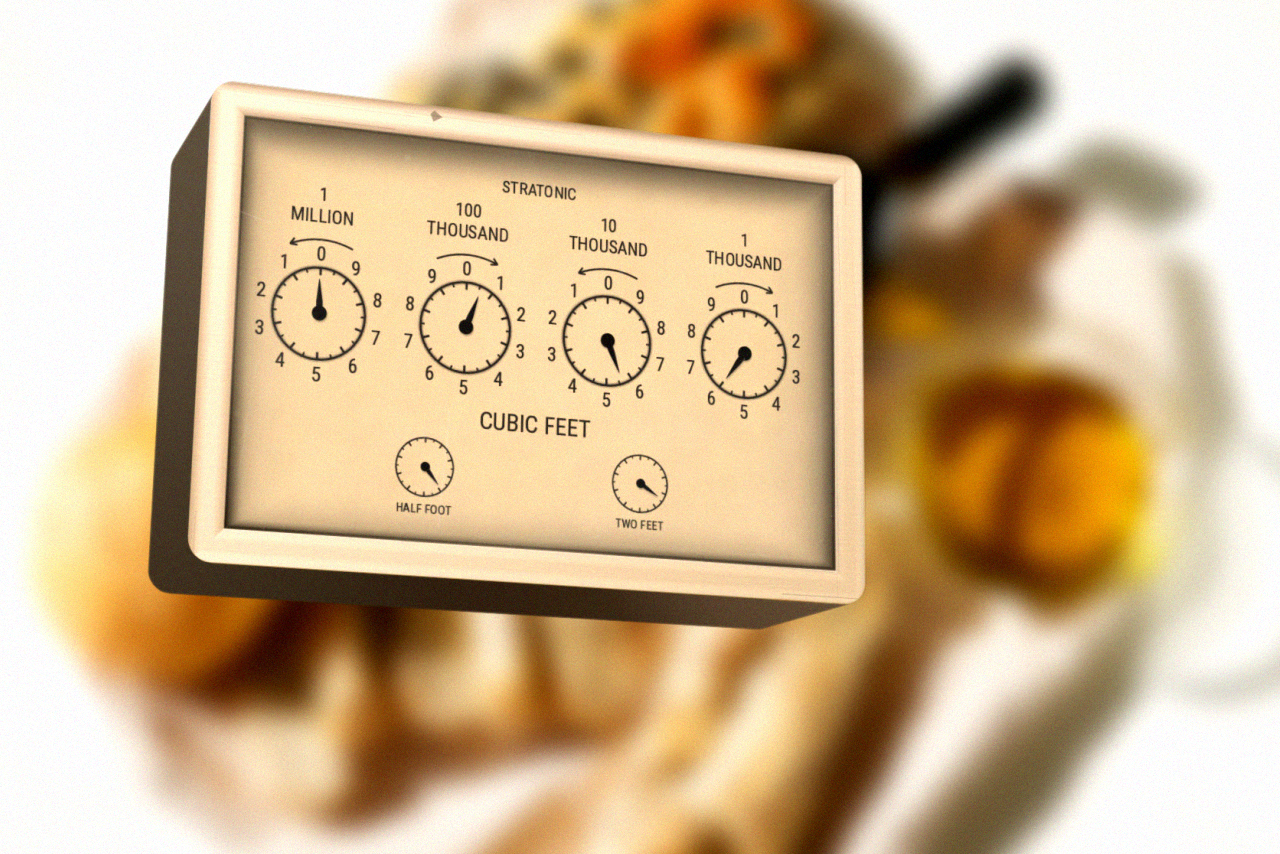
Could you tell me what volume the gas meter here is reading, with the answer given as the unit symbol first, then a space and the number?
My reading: ft³ 5600
